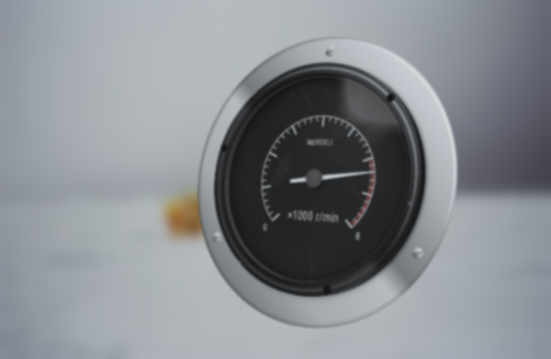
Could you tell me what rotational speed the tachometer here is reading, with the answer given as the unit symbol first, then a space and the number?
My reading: rpm 6400
